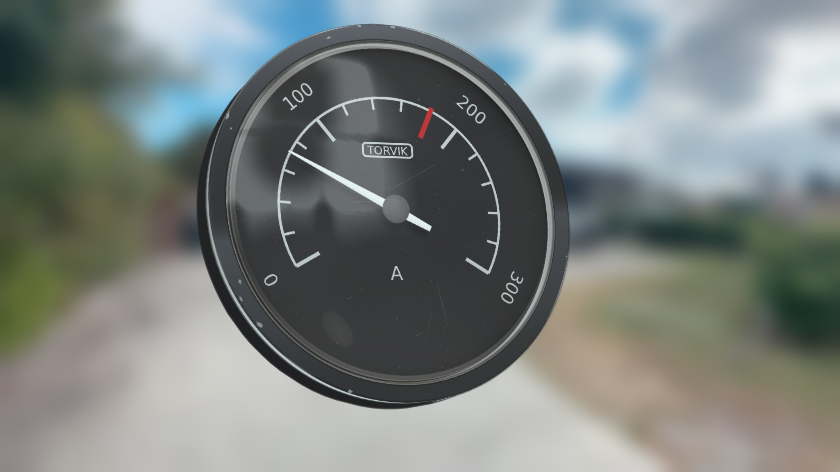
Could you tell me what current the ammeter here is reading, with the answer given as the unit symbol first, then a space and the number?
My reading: A 70
